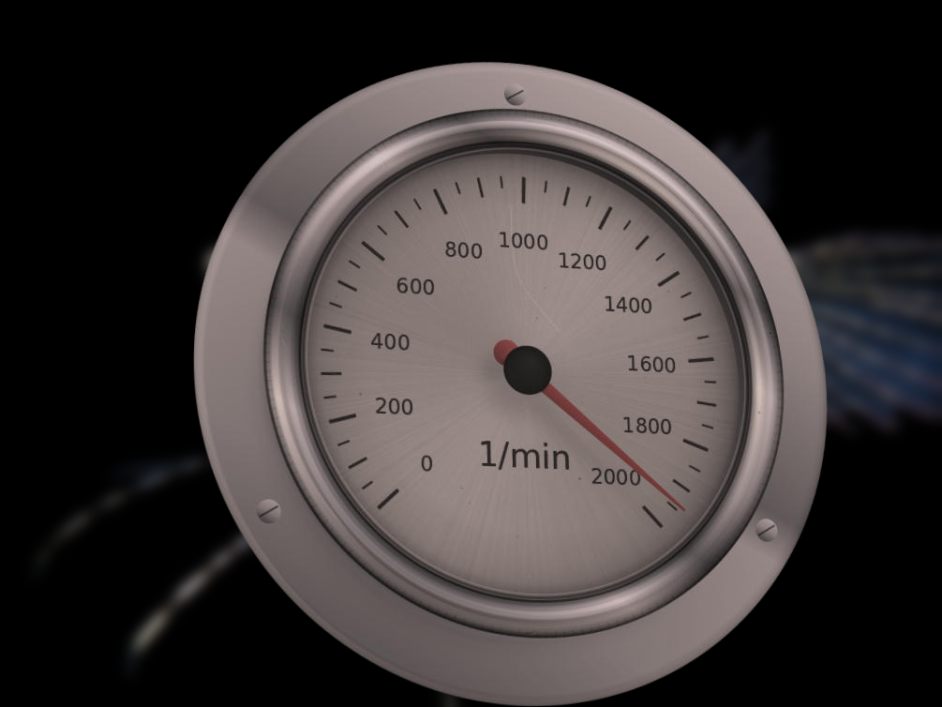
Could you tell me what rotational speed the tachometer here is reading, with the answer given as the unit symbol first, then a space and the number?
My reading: rpm 1950
